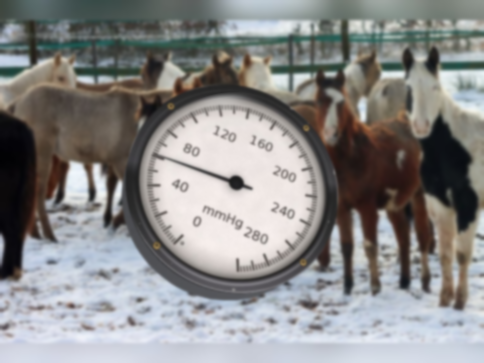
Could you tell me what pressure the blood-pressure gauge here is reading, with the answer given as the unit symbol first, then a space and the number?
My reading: mmHg 60
